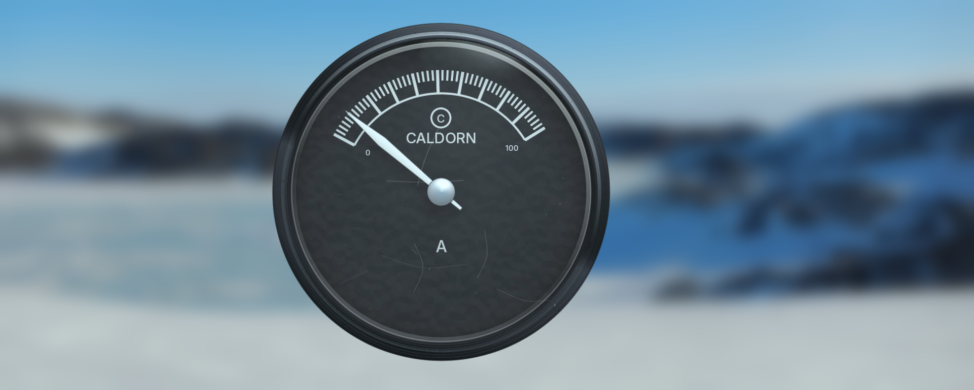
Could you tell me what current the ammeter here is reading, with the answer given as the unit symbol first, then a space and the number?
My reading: A 10
